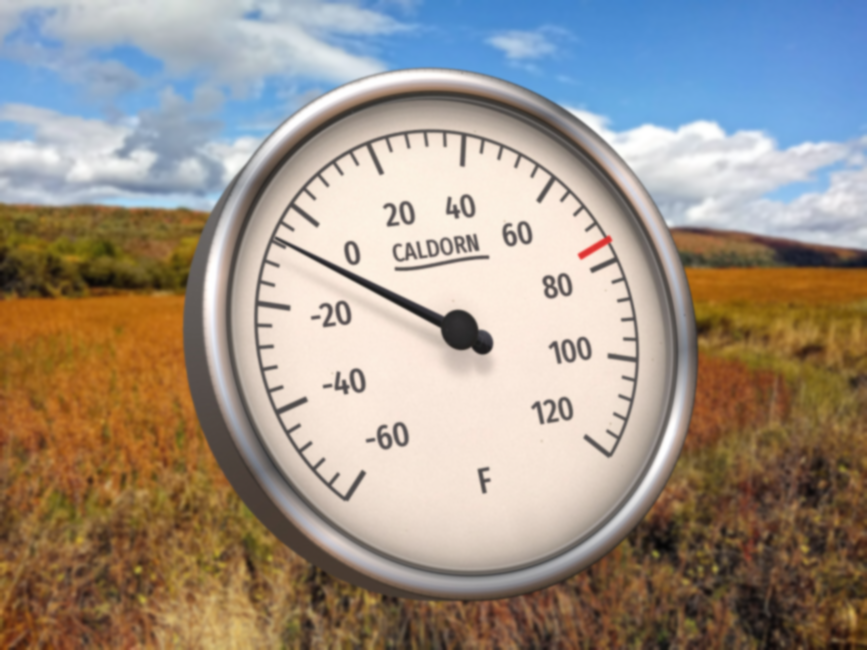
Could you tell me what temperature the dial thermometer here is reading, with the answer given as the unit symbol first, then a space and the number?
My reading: °F -8
